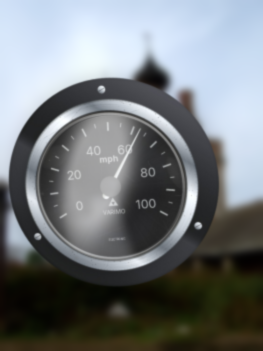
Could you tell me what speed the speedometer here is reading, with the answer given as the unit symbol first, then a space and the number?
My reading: mph 62.5
